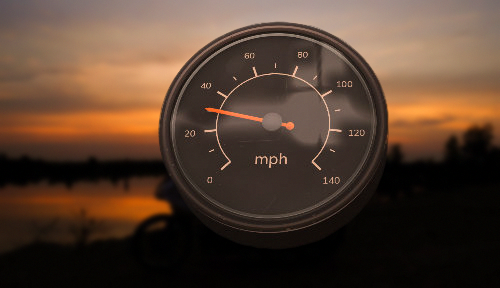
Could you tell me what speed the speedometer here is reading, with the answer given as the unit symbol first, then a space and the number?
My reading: mph 30
